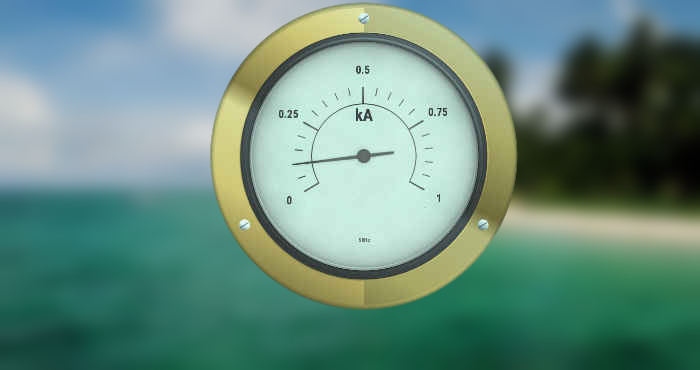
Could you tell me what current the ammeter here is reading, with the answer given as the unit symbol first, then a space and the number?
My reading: kA 0.1
